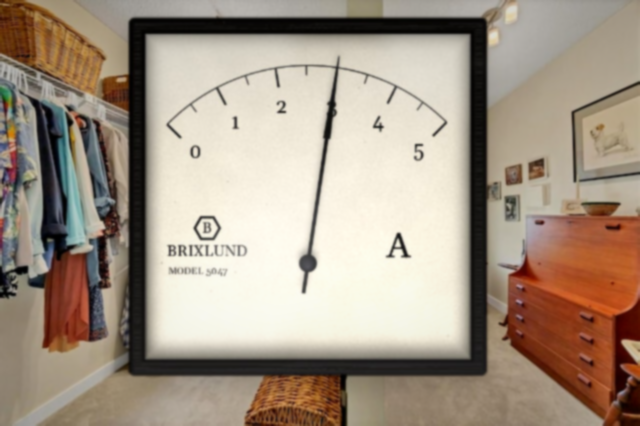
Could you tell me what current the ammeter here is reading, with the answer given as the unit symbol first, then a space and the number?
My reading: A 3
